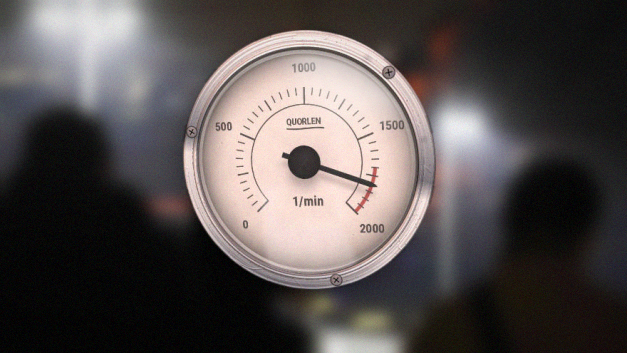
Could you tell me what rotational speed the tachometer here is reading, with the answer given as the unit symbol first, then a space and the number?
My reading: rpm 1800
